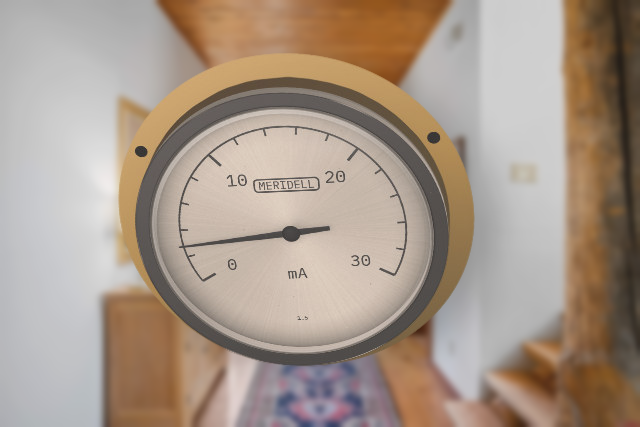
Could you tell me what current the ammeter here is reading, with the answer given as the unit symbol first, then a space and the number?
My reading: mA 3
